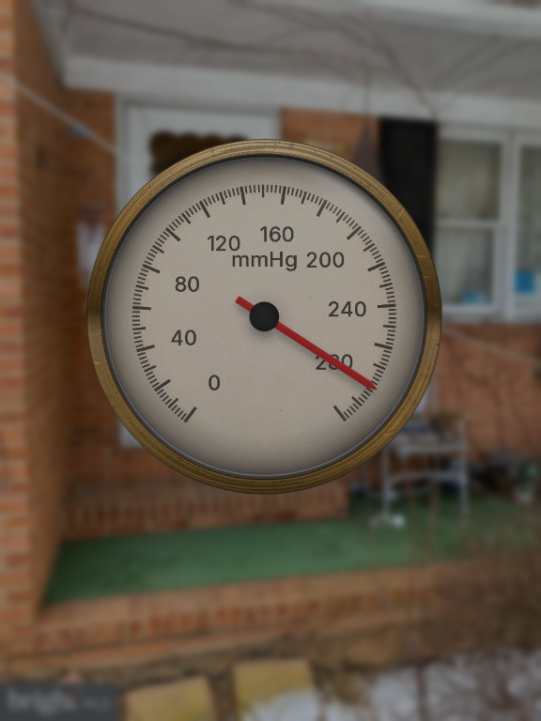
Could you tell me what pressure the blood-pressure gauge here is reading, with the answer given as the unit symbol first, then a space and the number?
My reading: mmHg 280
